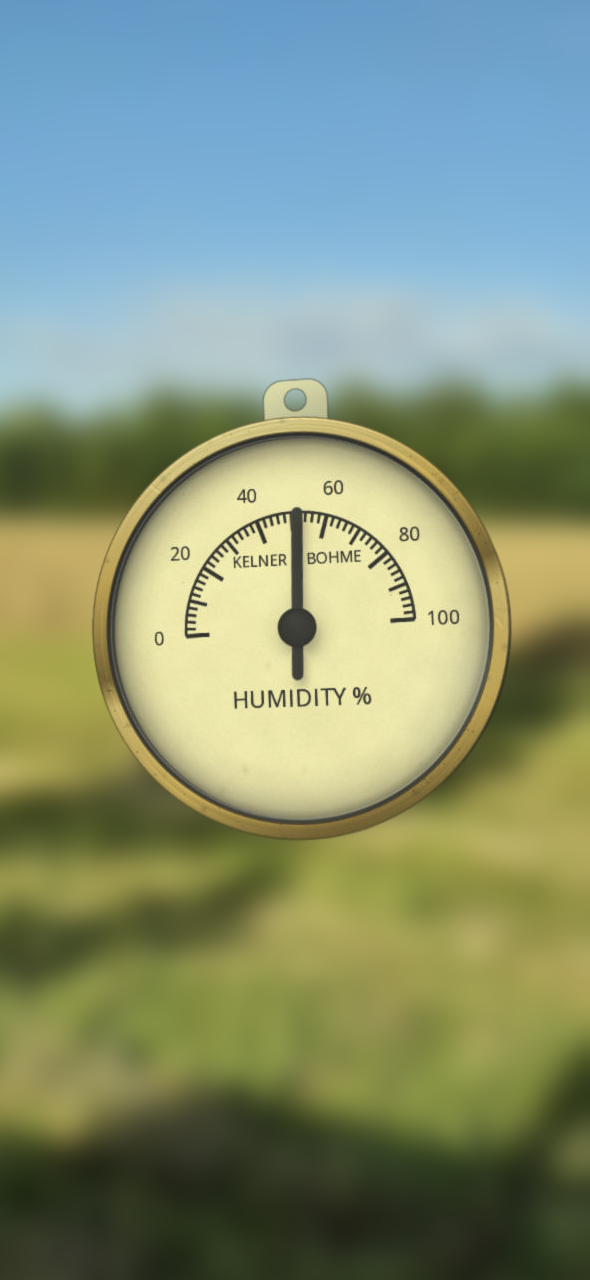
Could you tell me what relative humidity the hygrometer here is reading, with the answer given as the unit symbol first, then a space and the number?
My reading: % 52
